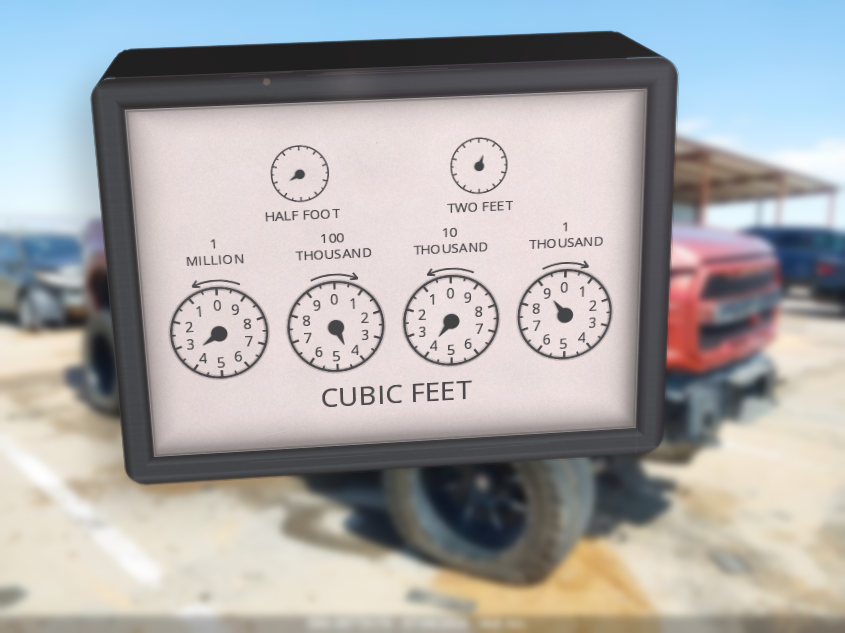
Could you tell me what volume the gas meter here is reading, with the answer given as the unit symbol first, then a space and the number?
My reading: ft³ 343900
